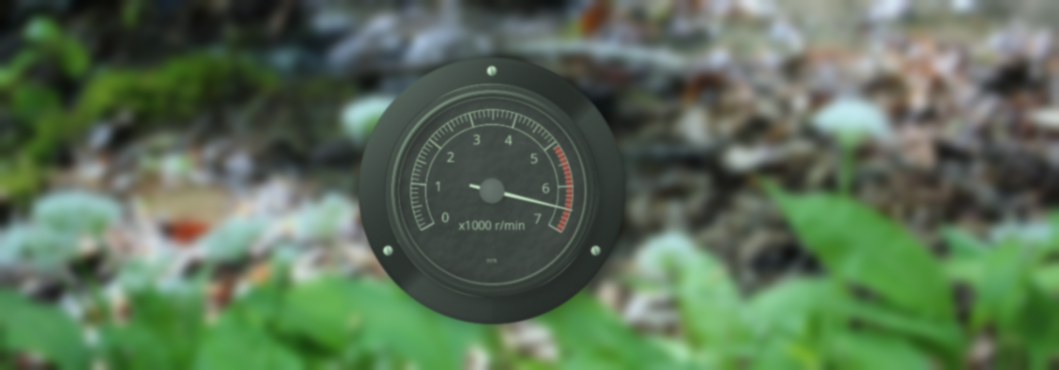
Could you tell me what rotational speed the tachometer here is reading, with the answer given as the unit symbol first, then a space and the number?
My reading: rpm 6500
